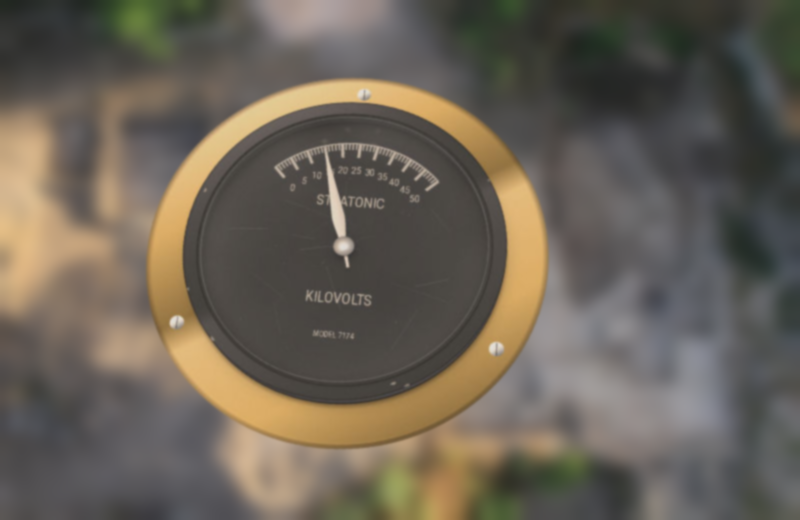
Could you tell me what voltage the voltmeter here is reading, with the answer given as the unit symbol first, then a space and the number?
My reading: kV 15
